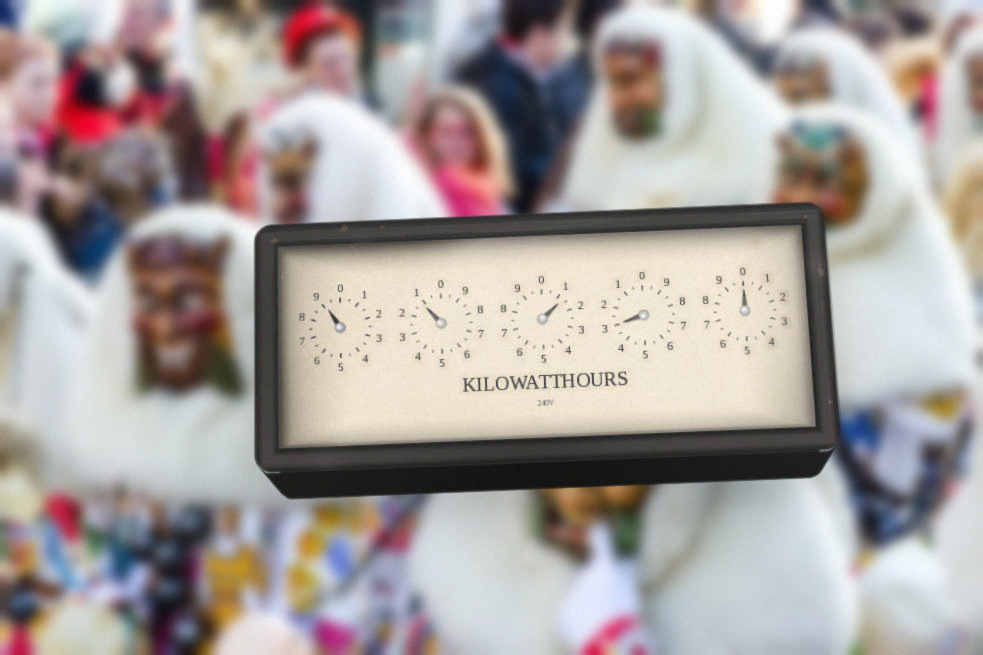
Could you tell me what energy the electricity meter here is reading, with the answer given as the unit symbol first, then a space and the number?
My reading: kWh 91130
